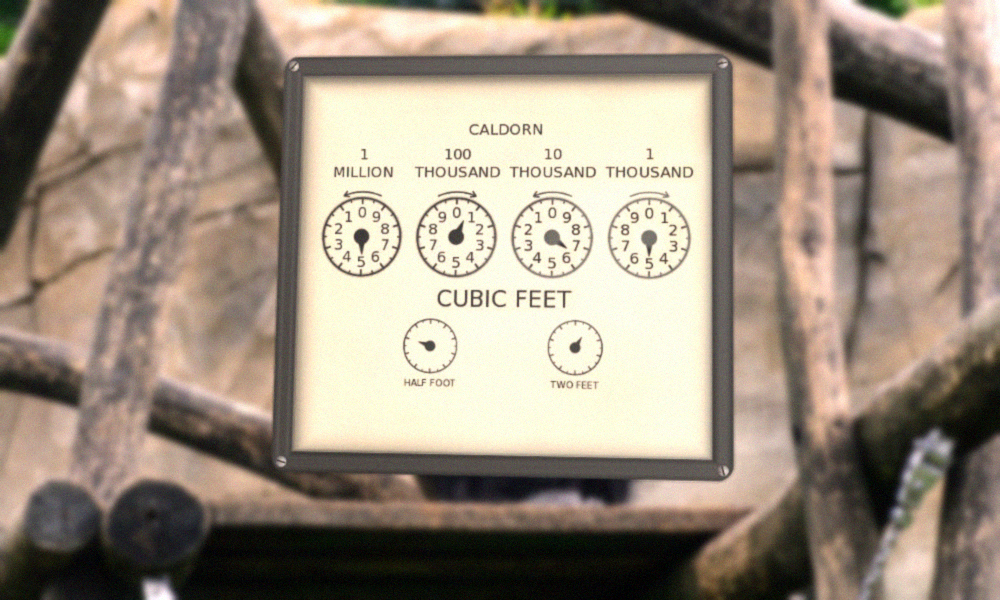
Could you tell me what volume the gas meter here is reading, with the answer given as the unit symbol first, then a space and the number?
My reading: ft³ 506500
